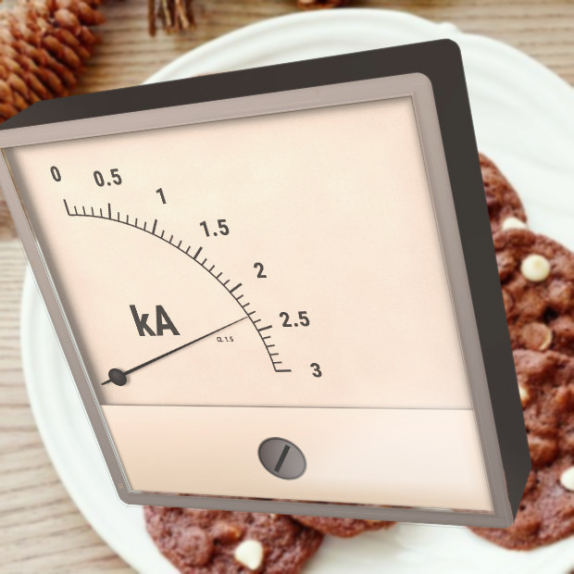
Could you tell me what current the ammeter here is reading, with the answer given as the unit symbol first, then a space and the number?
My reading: kA 2.3
